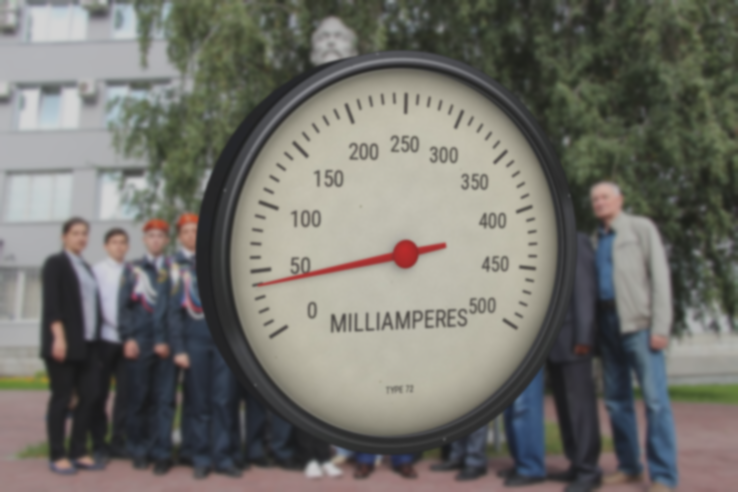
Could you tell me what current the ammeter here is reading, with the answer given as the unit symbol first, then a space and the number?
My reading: mA 40
